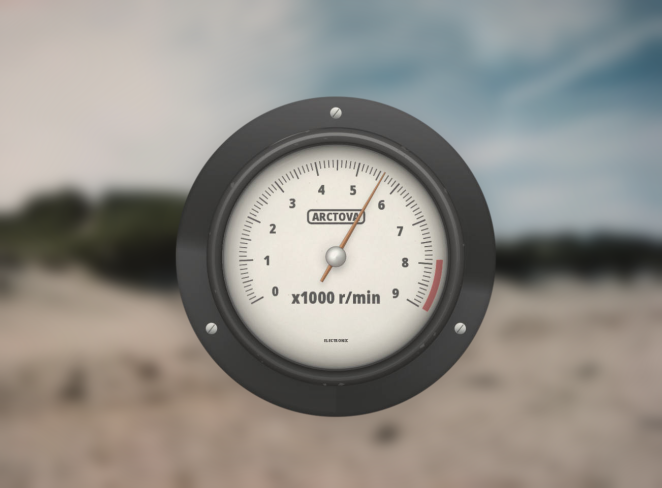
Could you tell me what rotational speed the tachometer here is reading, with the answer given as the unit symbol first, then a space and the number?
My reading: rpm 5600
